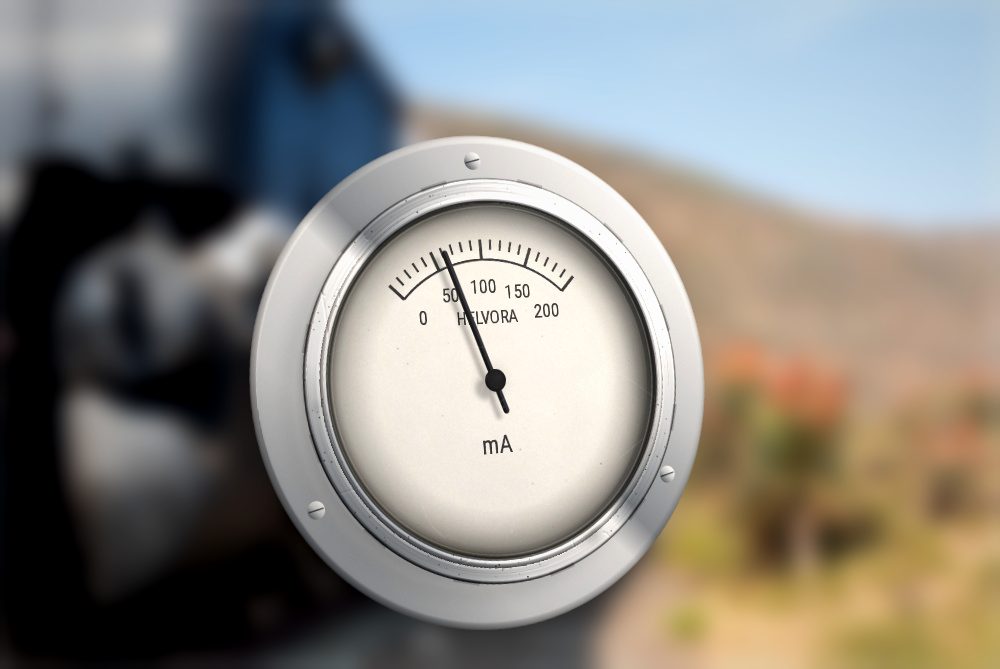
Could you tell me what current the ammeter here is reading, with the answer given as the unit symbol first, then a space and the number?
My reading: mA 60
